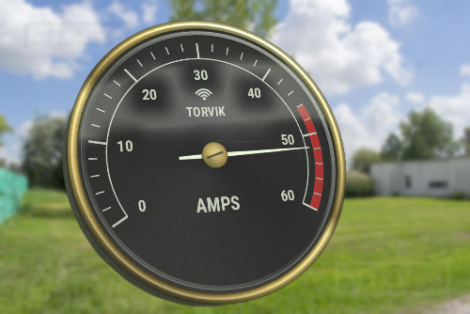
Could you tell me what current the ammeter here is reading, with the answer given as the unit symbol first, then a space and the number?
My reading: A 52
